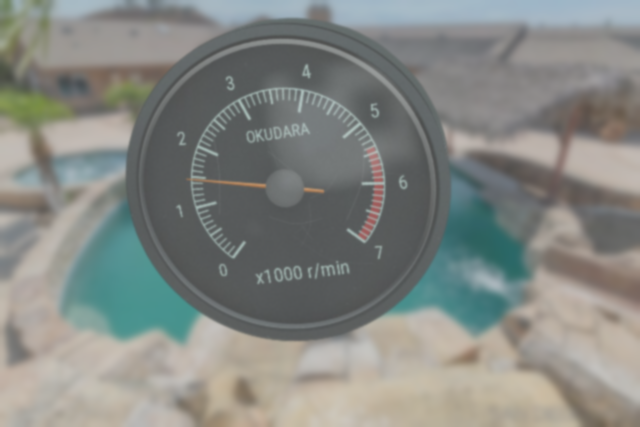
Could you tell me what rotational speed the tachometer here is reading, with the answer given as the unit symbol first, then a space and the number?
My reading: rpm 1500
